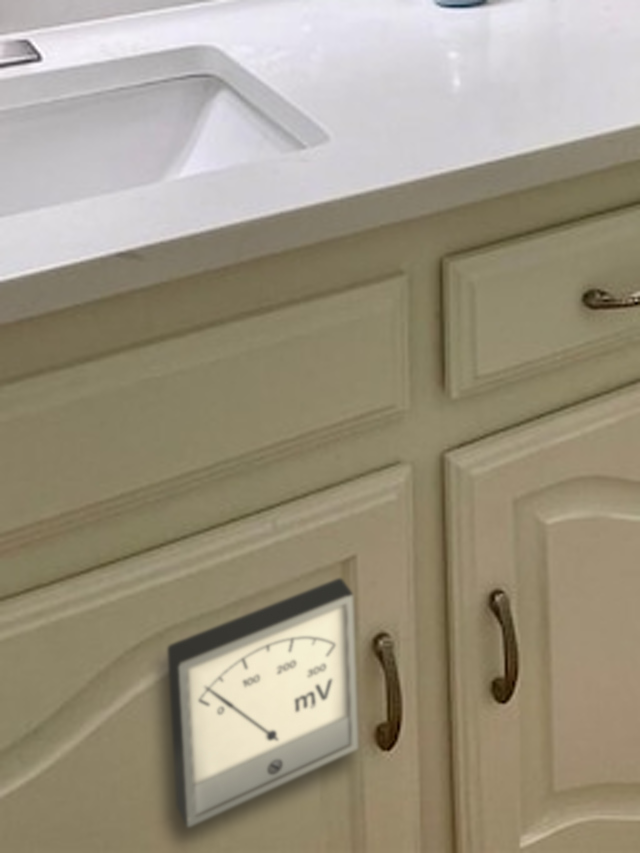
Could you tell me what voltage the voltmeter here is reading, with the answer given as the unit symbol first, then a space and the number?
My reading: mV 25
